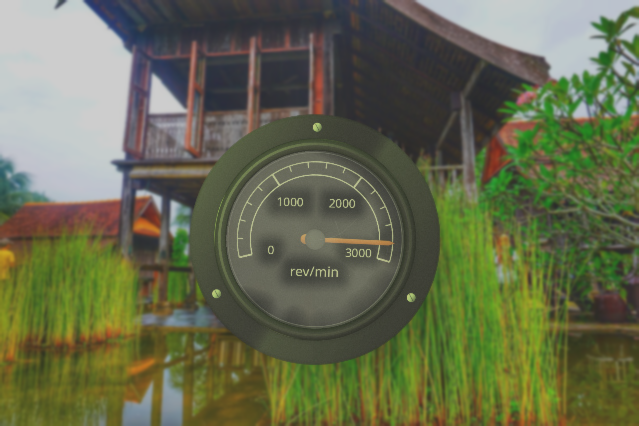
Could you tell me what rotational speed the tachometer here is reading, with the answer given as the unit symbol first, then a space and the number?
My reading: rpm 2800
